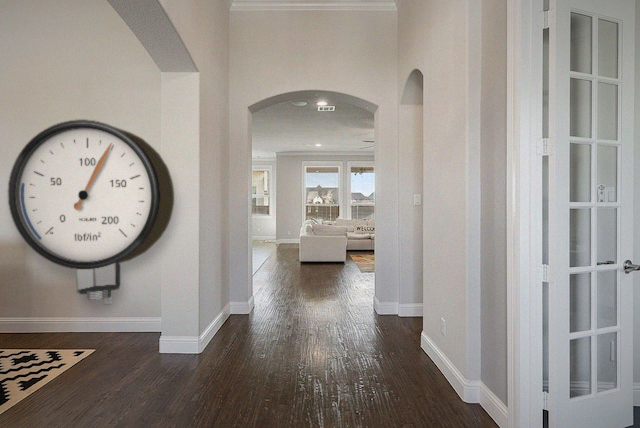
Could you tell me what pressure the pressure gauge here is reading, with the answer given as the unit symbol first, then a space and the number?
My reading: psi 120
